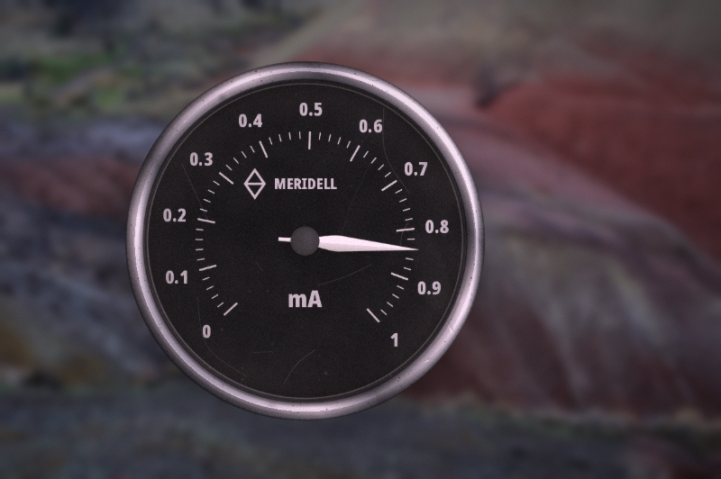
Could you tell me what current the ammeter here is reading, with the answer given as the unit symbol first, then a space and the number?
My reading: mA 0.84
